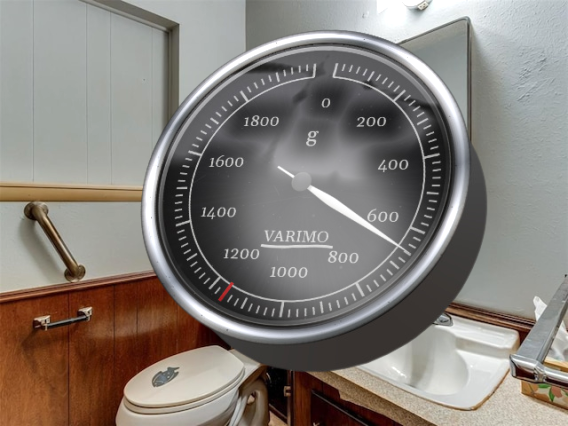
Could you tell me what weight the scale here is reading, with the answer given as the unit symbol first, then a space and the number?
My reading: g 660
